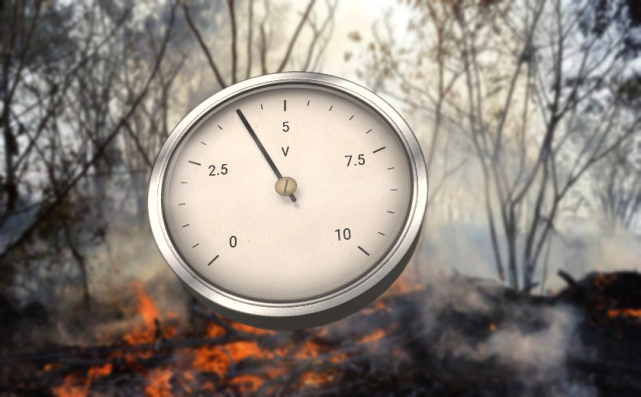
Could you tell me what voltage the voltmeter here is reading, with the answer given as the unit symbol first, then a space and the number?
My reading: V 4
